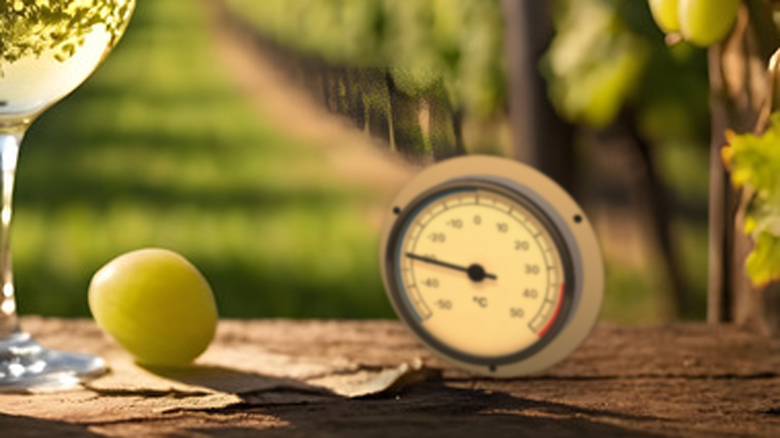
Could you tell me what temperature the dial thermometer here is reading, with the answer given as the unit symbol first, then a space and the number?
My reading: °C -30
